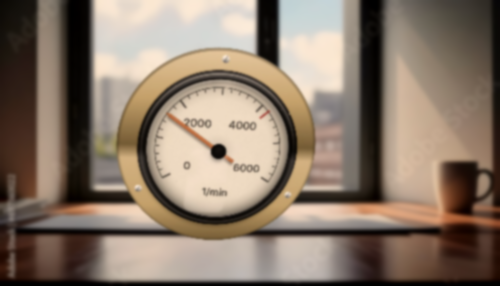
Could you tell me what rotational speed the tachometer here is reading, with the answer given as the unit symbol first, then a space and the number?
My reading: rpm 1600
